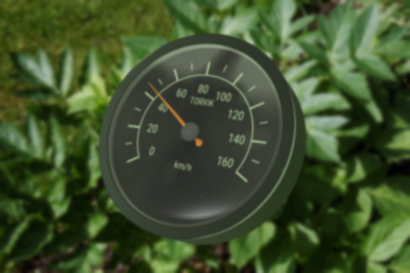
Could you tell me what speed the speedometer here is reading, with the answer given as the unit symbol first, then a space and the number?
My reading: km/h 45
